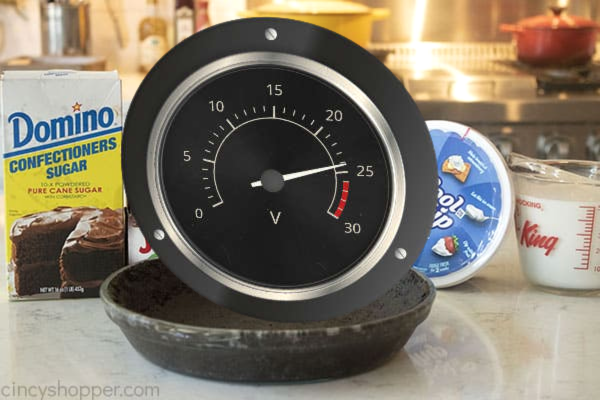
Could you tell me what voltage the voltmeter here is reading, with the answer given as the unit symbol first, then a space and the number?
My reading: V 24
